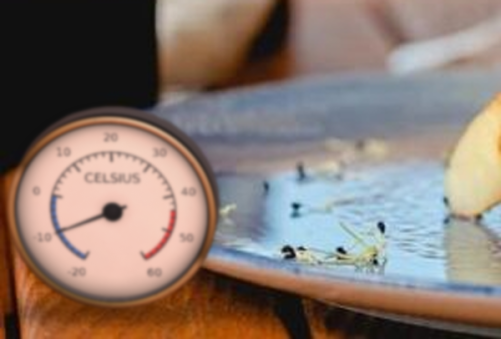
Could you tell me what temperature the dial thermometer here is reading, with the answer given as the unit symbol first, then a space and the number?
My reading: °C -10
